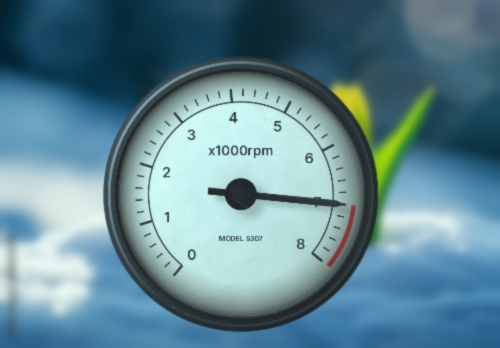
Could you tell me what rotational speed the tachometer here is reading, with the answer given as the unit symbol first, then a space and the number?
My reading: rpm 7000
